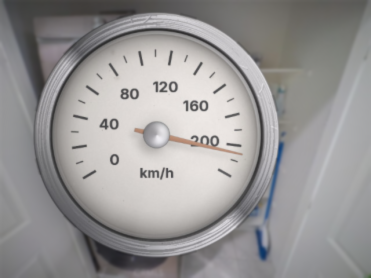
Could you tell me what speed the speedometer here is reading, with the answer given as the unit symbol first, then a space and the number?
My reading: km/h 205
